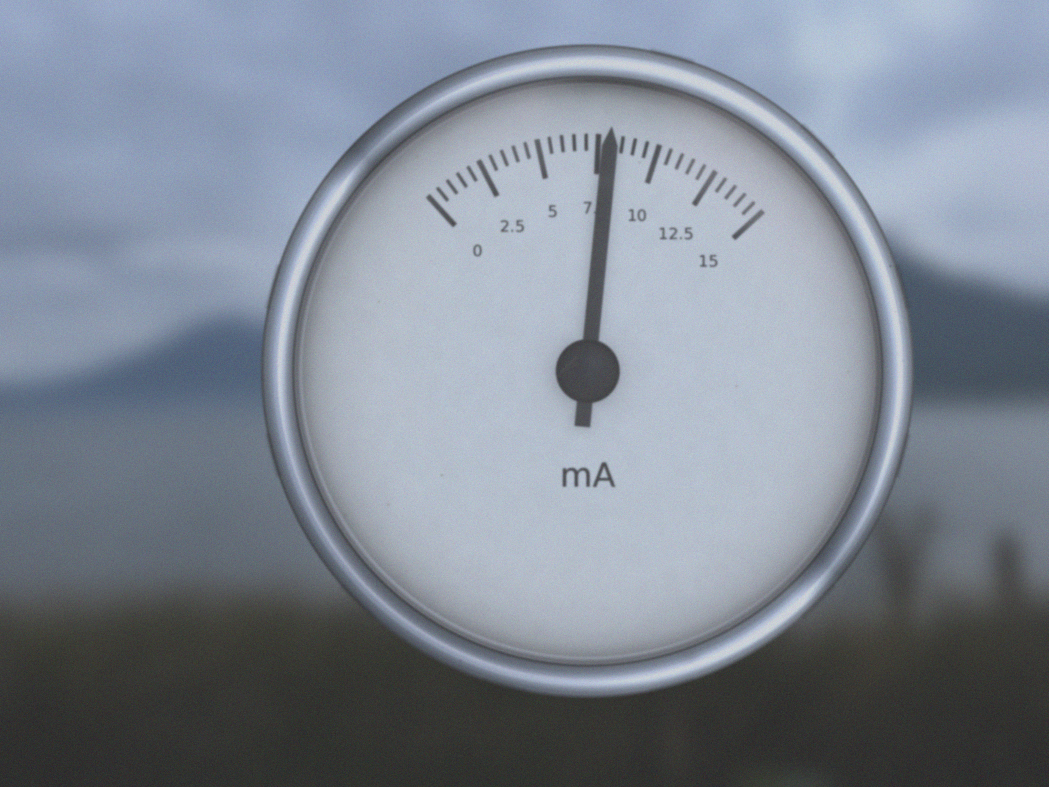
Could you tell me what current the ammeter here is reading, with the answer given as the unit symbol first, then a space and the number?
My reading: mA 8
